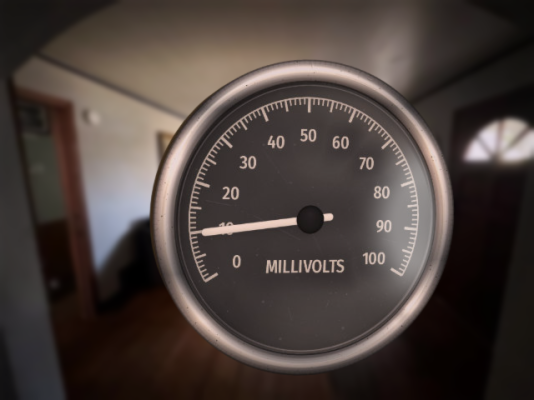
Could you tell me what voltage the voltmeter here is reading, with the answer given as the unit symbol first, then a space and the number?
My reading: mV 10
